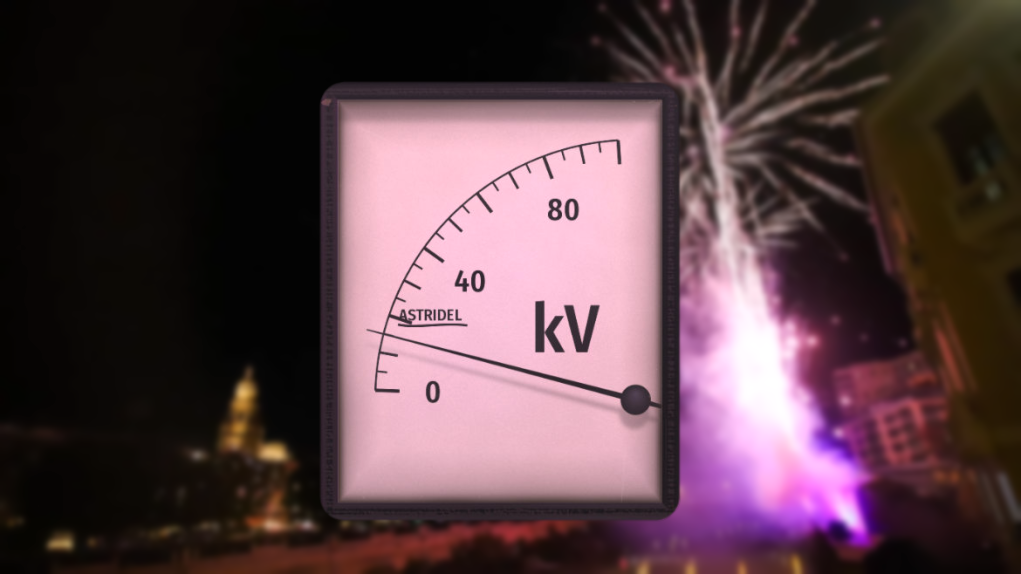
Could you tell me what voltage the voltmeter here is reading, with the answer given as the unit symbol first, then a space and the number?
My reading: kV 15
